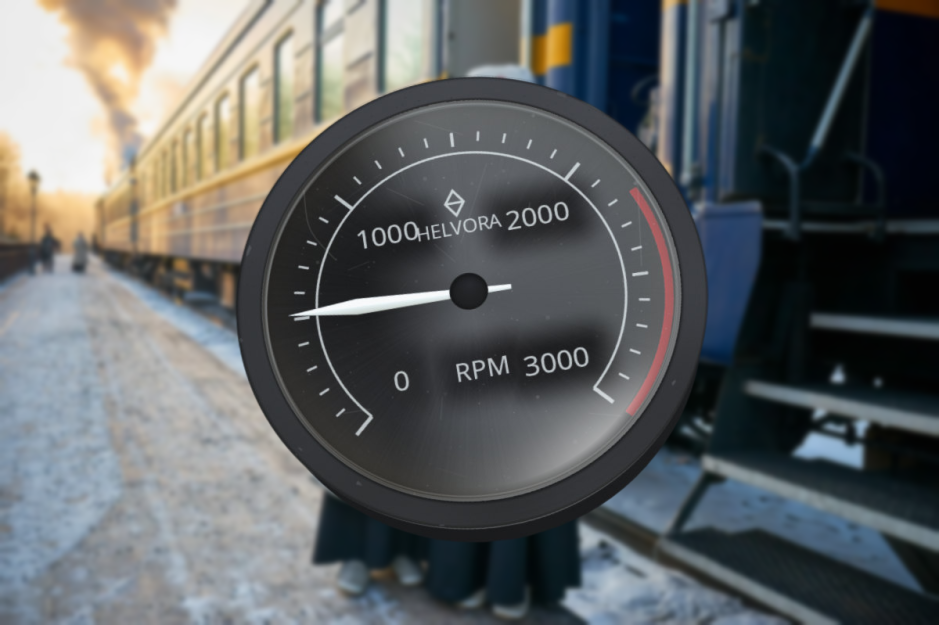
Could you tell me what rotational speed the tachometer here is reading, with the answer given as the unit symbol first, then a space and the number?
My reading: rpm 500
